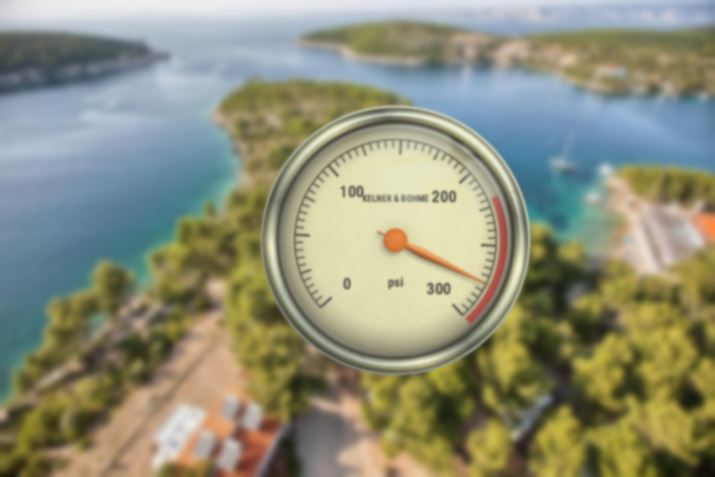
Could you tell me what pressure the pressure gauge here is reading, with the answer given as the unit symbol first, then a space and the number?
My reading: psi 275
